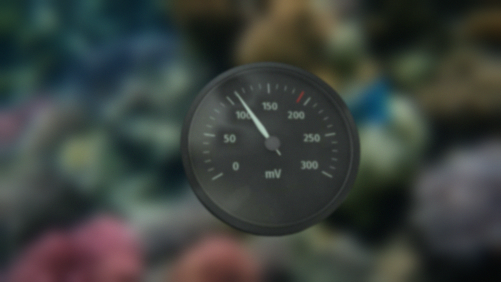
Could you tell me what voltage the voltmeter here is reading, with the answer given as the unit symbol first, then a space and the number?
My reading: mV 110
